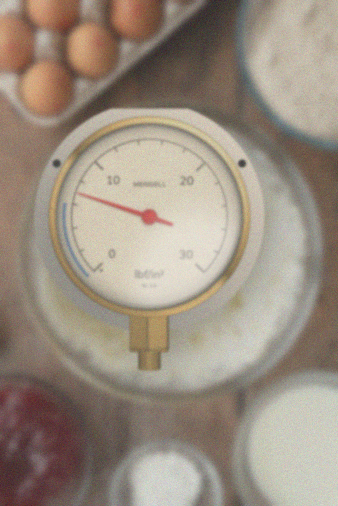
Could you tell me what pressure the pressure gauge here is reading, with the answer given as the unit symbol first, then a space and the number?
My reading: psi 7
